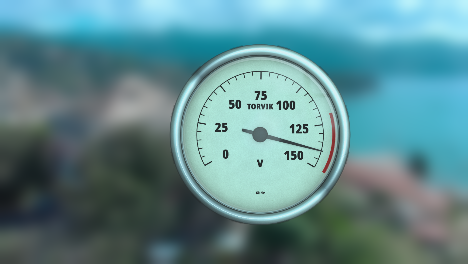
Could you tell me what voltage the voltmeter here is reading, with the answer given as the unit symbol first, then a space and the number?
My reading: V 140
